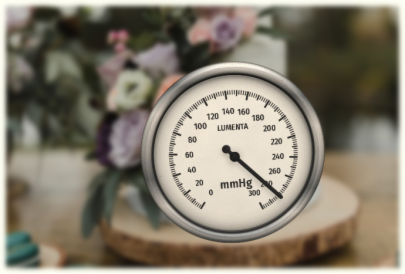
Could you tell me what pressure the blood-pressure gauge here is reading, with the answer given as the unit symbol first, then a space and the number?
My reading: mmHg 280
